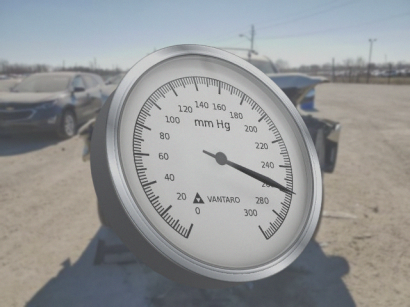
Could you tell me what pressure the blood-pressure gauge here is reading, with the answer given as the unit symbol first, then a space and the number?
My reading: mmHg 260
